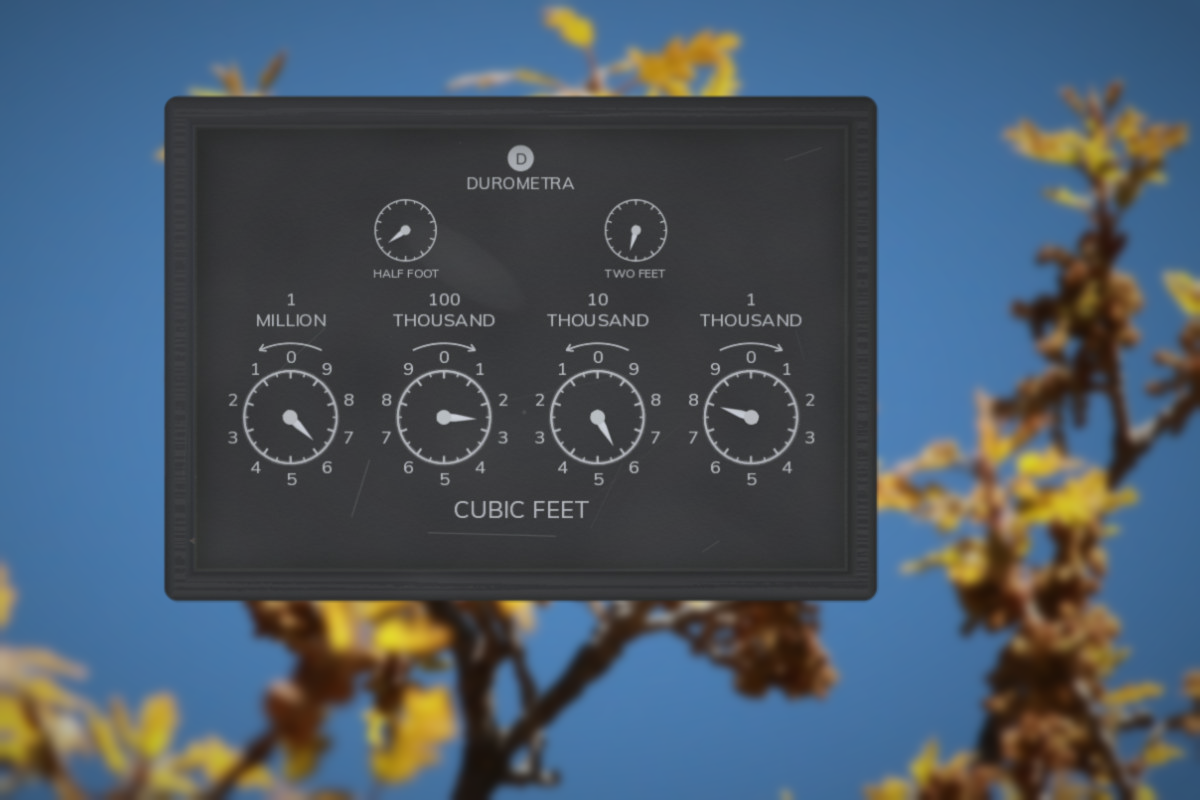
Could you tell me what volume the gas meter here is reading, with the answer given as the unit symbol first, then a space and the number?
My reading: ft³ 625800
